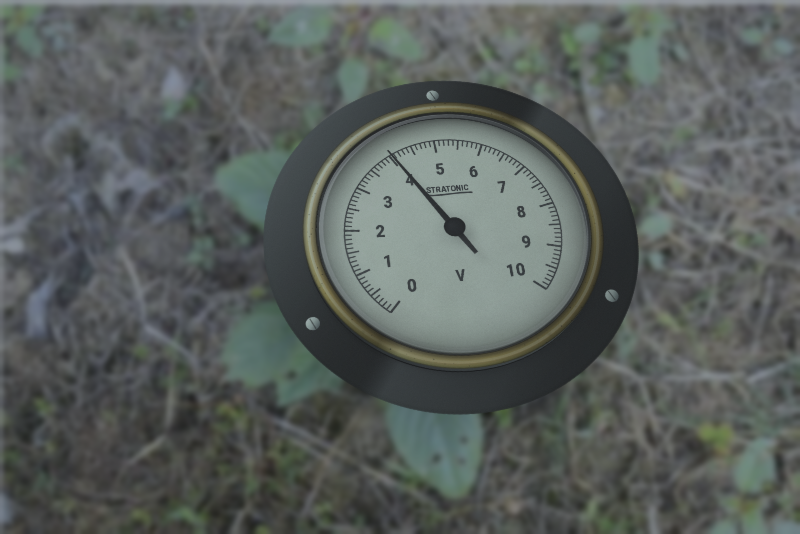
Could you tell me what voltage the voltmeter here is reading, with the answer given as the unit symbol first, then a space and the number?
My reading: V 4
